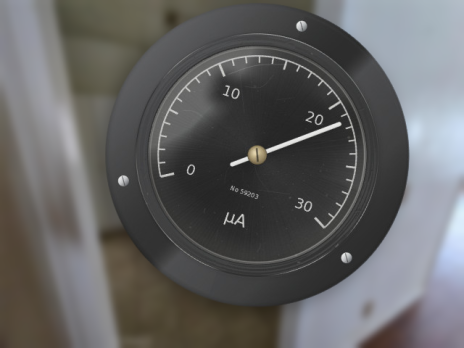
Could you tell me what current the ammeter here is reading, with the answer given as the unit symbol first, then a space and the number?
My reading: µA 21.5
